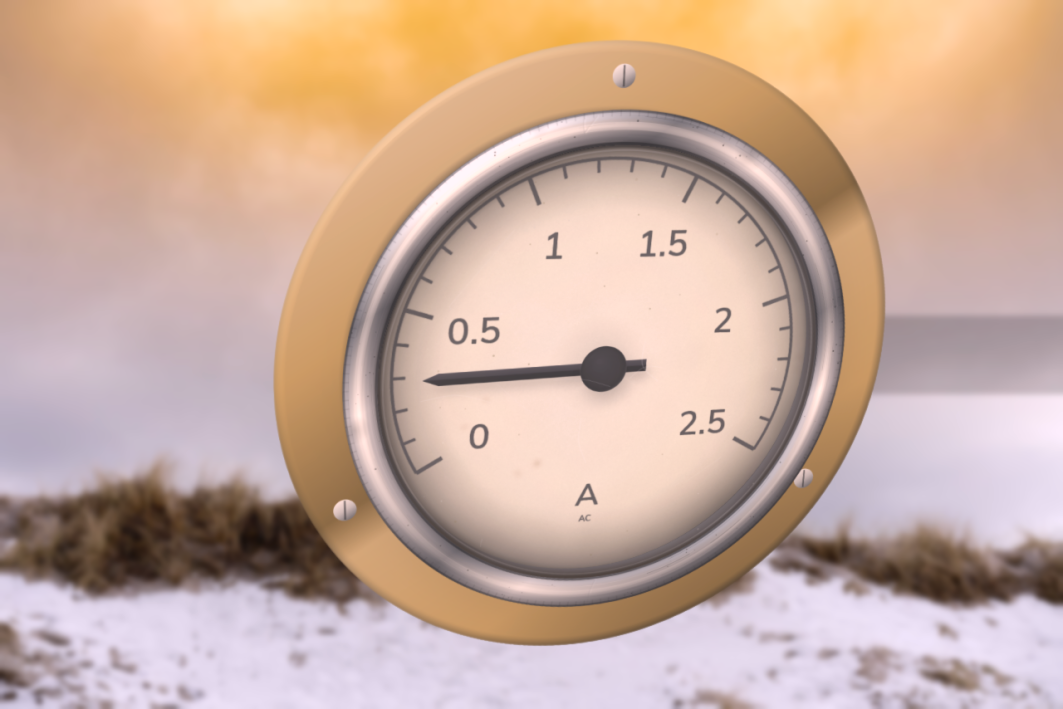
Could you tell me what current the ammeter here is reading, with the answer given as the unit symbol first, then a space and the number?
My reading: A 0.3
